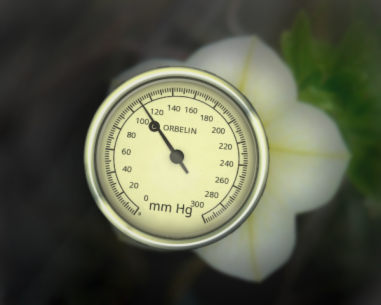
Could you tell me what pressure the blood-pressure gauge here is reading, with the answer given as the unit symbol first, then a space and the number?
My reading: mmHg 110
